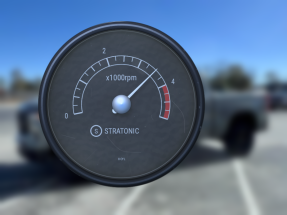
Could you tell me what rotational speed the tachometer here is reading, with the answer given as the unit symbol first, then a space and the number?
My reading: rpm 3500
